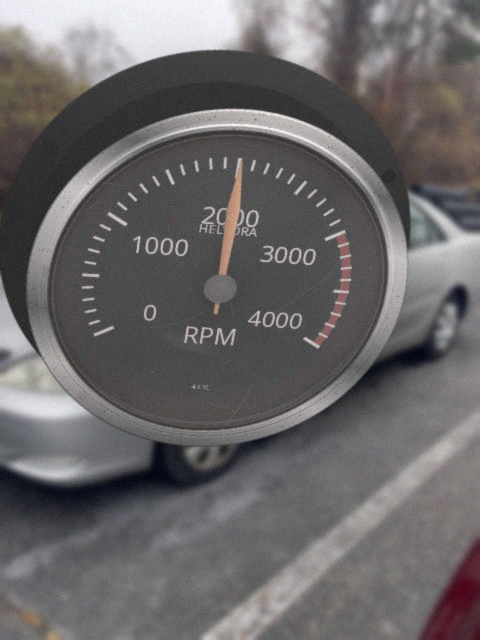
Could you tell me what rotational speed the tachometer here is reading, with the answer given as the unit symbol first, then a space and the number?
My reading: rpm 2000
